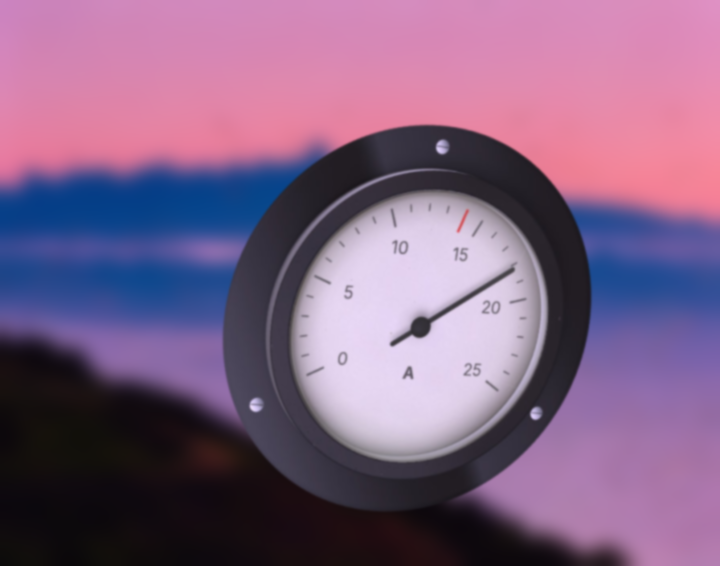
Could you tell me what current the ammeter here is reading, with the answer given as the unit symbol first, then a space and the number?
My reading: A 18
